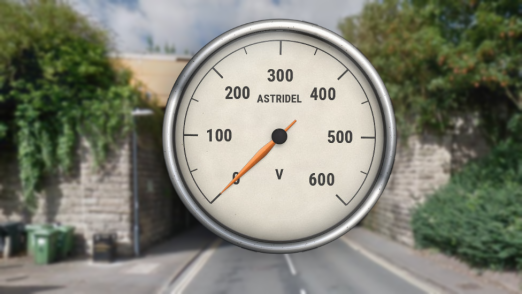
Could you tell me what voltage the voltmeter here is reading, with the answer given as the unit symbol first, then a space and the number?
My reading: V 0
